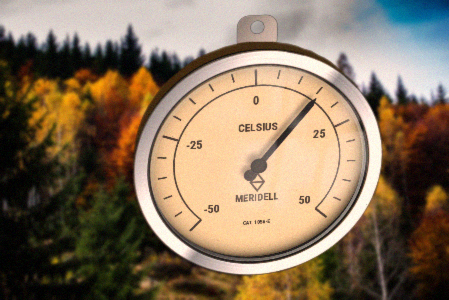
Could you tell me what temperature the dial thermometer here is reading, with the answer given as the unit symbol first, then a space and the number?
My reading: °C 15
